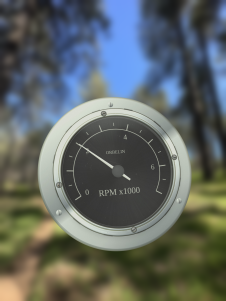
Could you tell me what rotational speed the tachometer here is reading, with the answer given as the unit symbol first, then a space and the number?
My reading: rpm 2000
